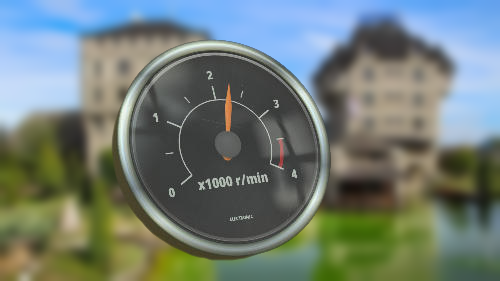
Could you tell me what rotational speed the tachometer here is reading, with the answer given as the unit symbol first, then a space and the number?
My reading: rpm 2250
